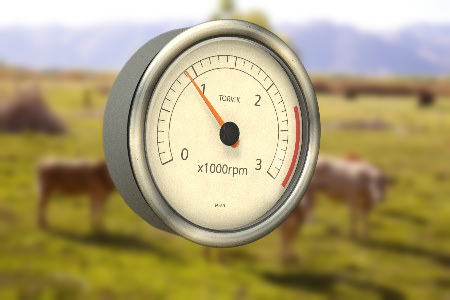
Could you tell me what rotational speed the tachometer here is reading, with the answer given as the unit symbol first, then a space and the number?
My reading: rpm 900
